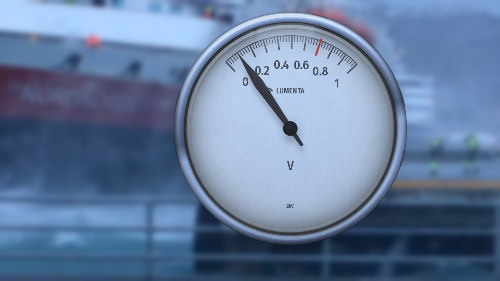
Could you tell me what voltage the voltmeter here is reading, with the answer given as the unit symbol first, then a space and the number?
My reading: V 0.1
